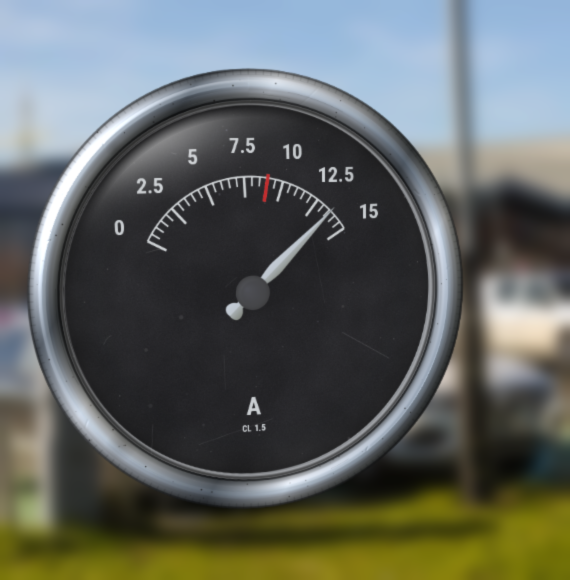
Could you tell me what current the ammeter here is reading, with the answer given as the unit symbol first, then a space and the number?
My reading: A 13.5
